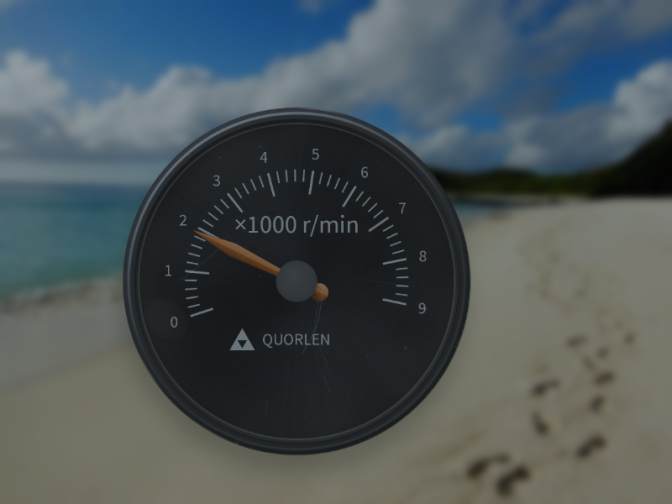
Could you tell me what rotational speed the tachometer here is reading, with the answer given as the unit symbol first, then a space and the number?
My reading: rpm 1900
